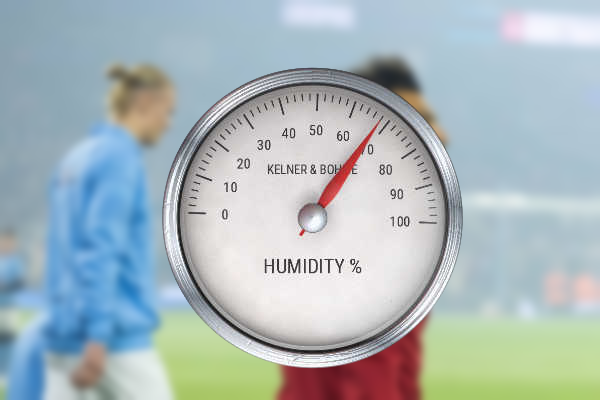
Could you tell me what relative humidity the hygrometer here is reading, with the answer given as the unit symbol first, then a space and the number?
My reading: % 68
